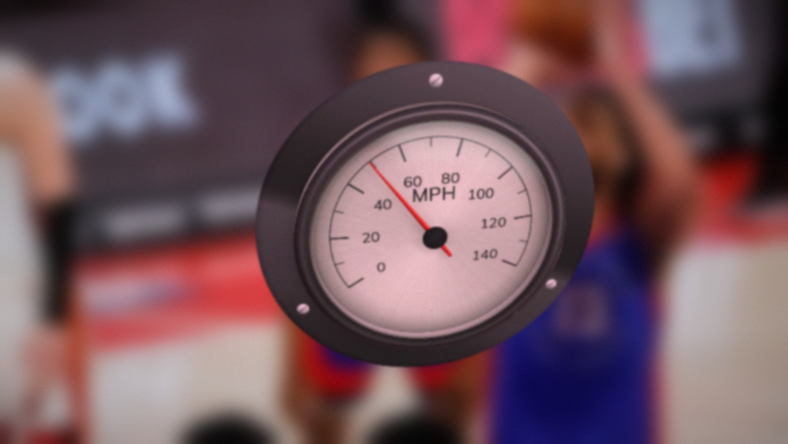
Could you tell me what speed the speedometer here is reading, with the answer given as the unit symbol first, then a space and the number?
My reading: mph 50
